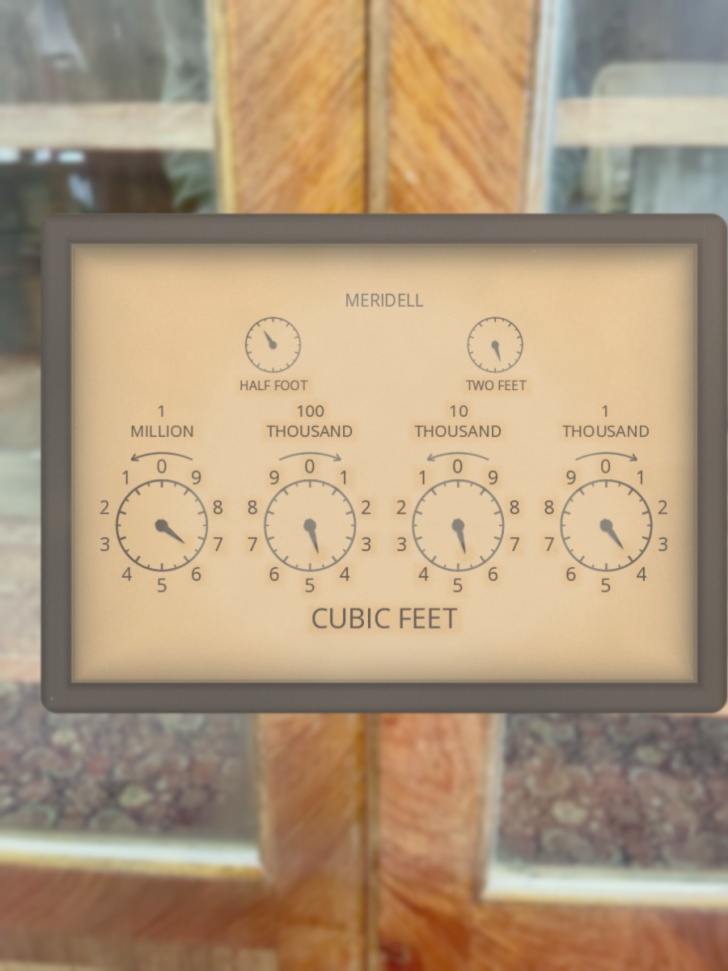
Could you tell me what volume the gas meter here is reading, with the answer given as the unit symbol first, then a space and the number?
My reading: ft³ 645400
